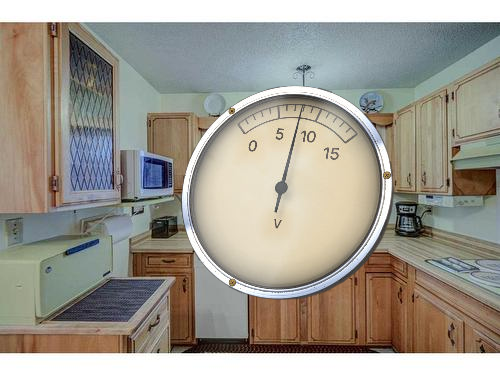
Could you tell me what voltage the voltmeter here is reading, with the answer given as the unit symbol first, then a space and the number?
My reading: V 8
